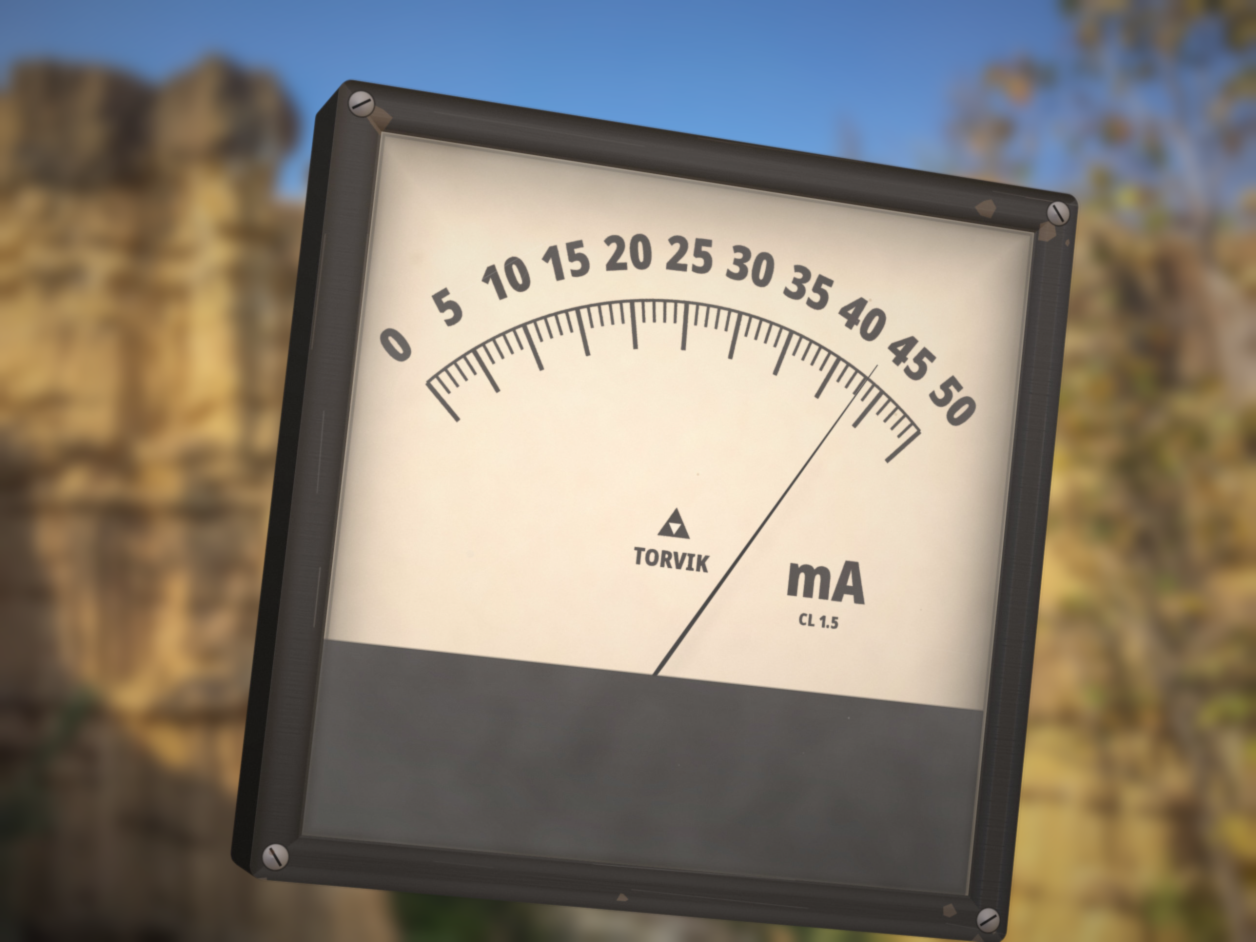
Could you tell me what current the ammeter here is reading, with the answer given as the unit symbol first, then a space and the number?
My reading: mA 43
